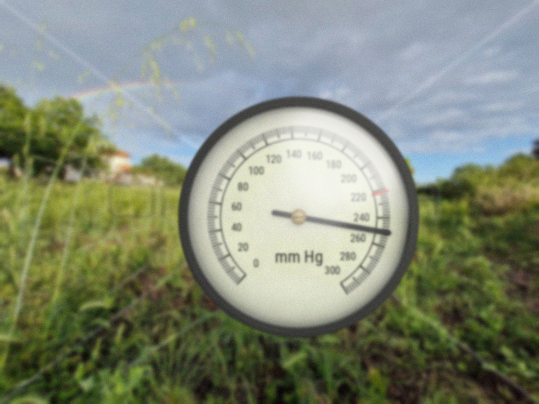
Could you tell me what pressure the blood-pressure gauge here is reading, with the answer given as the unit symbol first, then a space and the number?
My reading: mmHg 250
